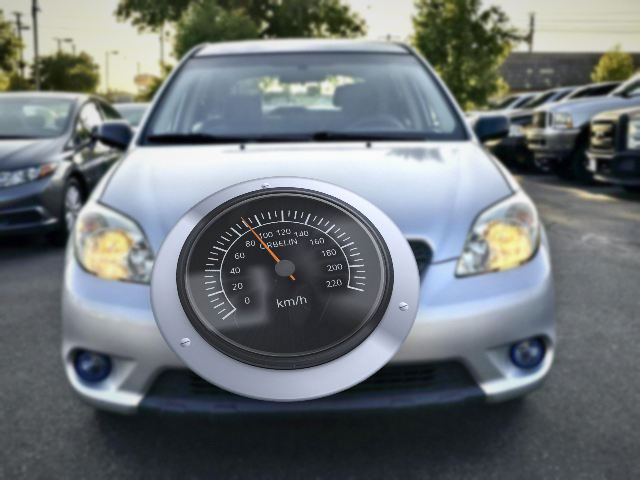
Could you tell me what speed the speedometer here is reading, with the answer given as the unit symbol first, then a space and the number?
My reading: km/h 90
